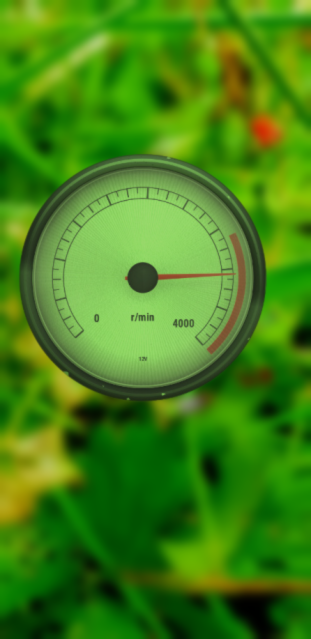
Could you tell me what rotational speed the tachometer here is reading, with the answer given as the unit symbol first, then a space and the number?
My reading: rpm 3250
